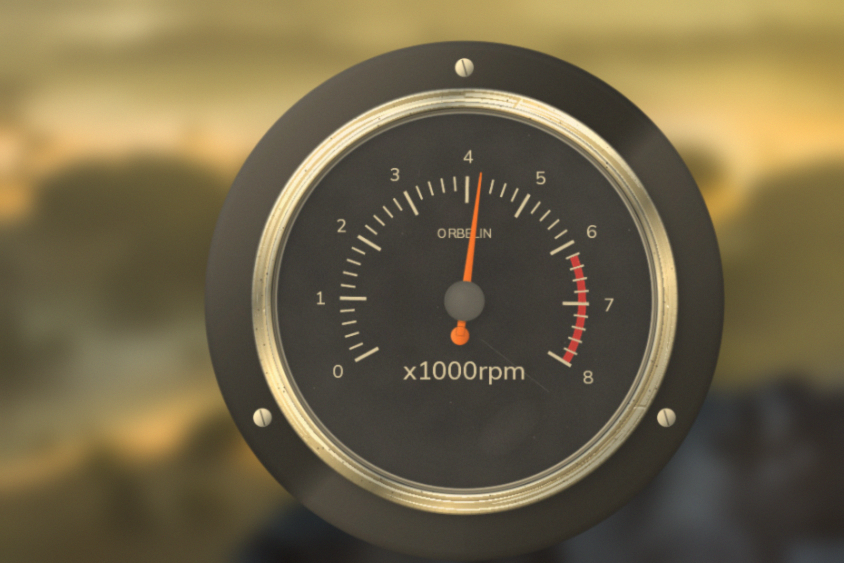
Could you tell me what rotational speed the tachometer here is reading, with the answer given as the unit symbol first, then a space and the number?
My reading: rpm 4200
